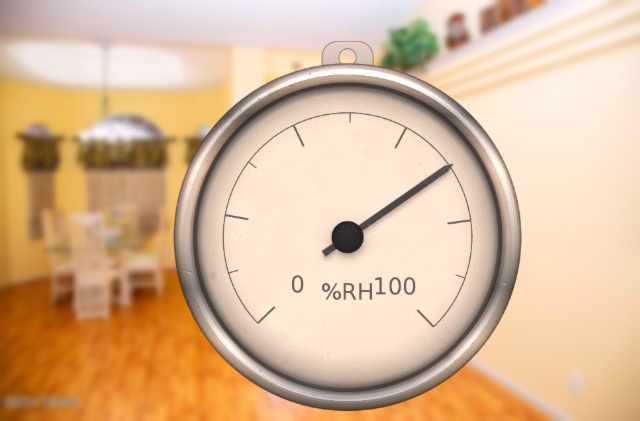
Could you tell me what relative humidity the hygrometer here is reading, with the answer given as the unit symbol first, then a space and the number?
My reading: % 70
